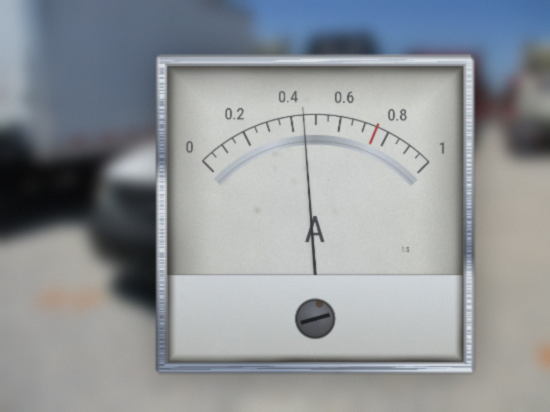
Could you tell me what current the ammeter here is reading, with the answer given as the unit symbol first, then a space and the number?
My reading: A 0.45
